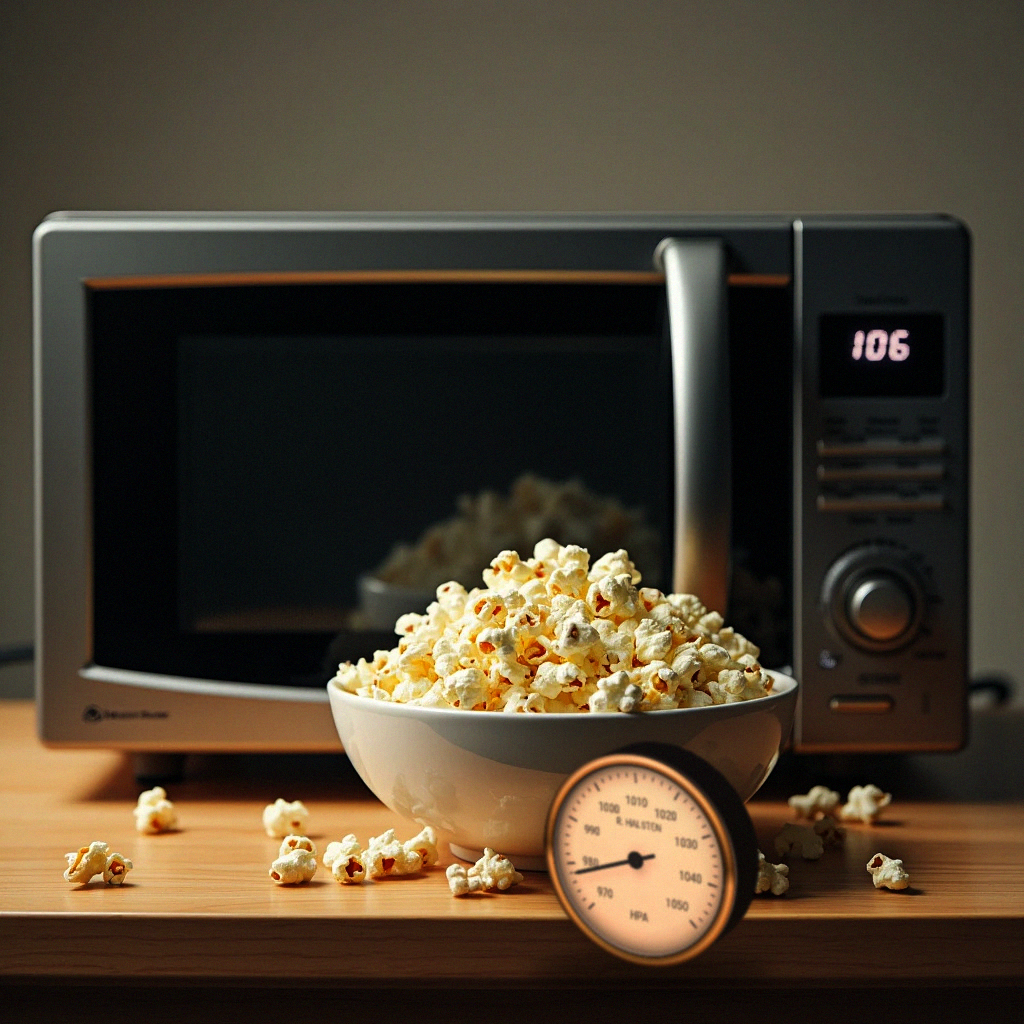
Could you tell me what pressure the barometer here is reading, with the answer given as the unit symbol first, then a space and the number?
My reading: hPa 978
